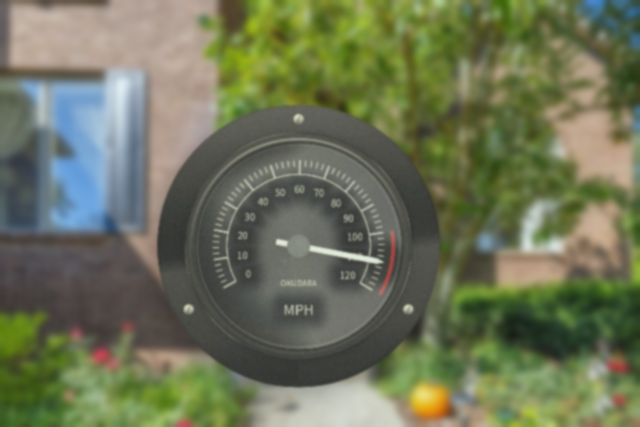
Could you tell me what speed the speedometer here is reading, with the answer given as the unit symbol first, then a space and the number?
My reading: mph 110
